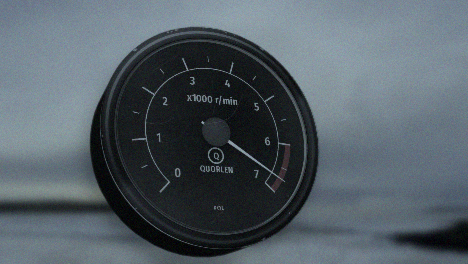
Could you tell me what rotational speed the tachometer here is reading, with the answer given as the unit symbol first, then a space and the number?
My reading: rpm 6750
